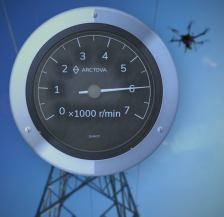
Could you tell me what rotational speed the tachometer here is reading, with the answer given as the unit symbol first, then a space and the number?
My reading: rpm 6000
